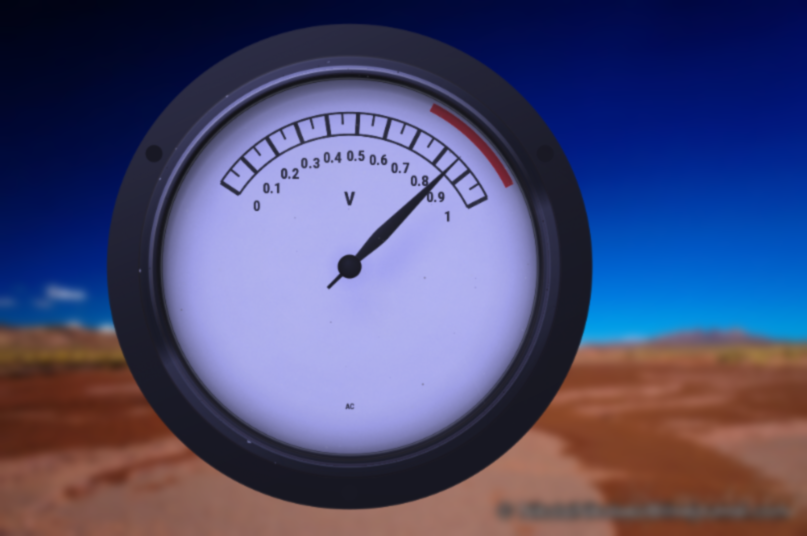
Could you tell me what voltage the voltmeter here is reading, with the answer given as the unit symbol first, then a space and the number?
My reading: V 0.85
